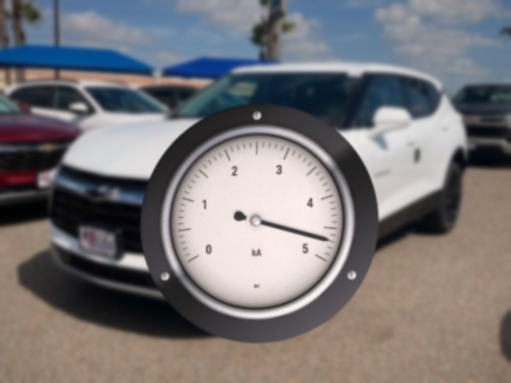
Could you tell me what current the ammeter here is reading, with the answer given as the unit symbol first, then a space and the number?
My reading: kA 4.7
